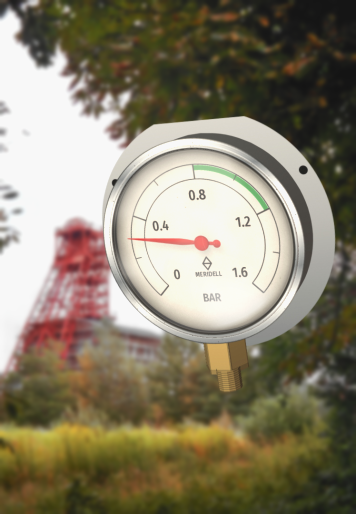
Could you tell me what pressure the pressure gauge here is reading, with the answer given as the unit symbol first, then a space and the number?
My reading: bar 0.3
